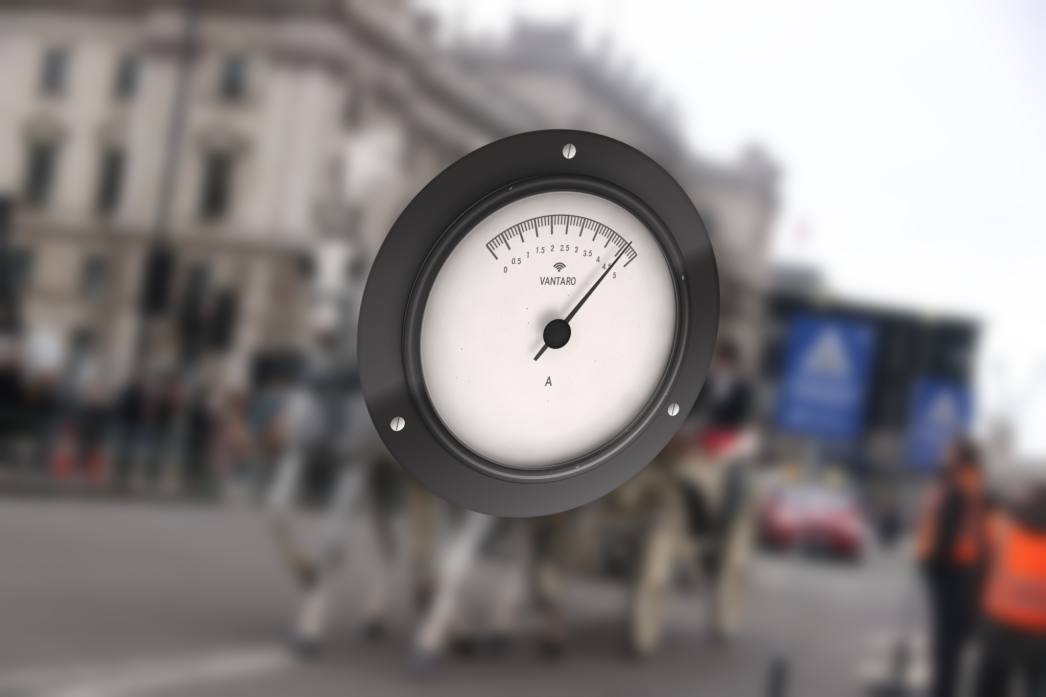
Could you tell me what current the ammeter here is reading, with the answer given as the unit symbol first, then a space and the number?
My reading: A 4.5
